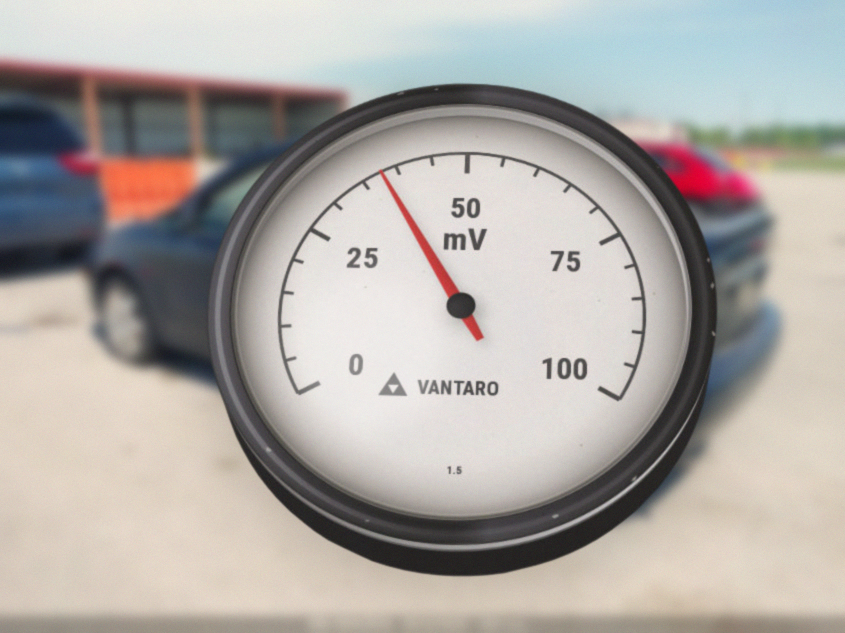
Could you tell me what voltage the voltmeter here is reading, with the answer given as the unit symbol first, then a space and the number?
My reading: mV 37.5
